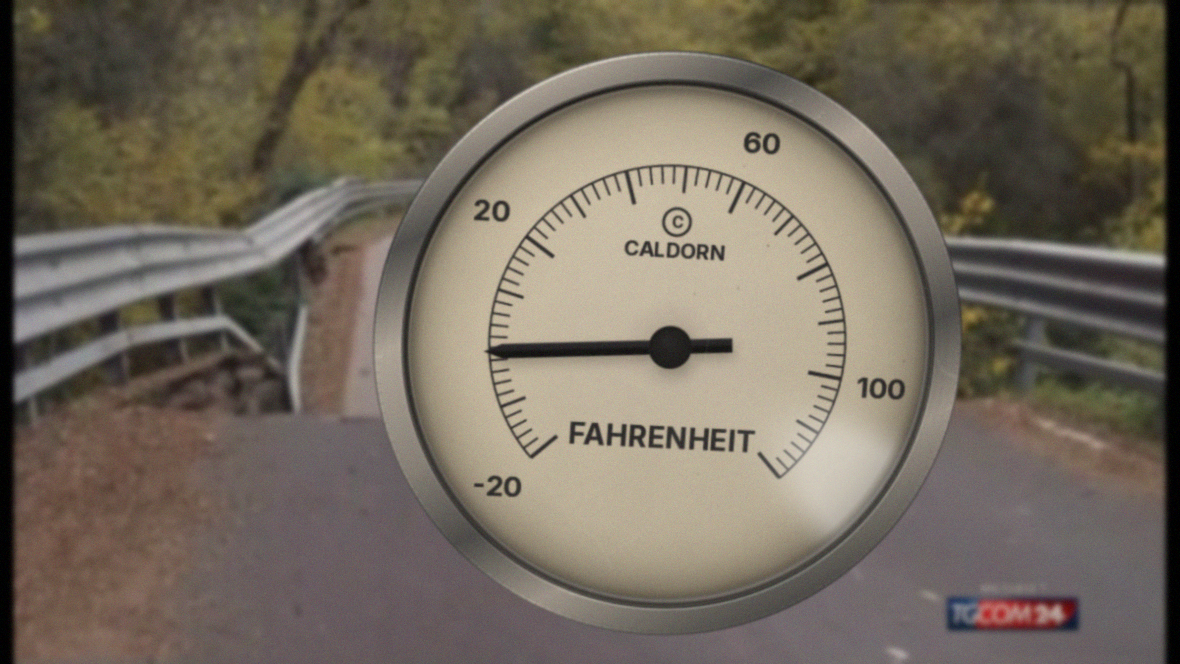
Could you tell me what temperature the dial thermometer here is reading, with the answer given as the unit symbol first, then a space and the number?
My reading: °F 0
